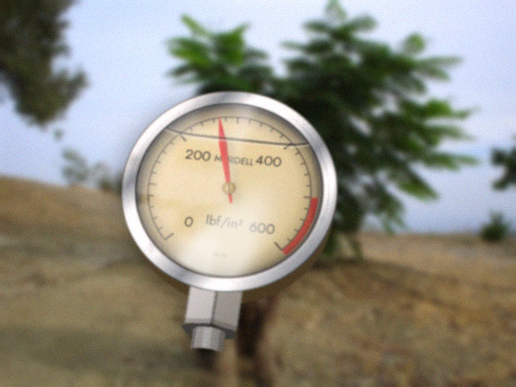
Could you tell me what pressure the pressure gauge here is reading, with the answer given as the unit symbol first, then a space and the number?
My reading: psi 270
